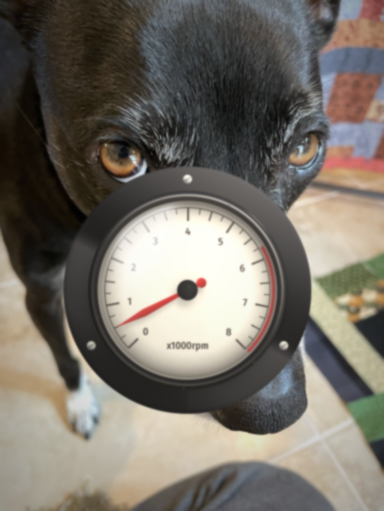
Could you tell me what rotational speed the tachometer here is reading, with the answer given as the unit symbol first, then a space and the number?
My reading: rpm 500
